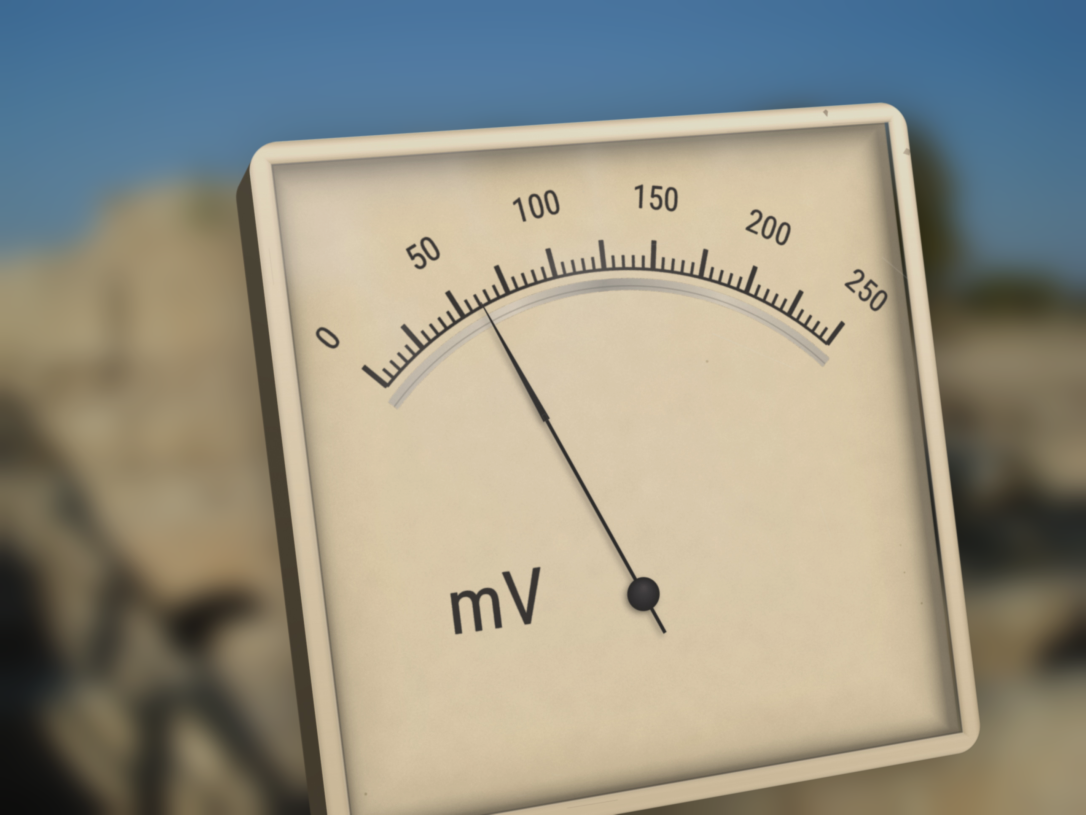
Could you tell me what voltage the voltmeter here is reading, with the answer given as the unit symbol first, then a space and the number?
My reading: mV 60
